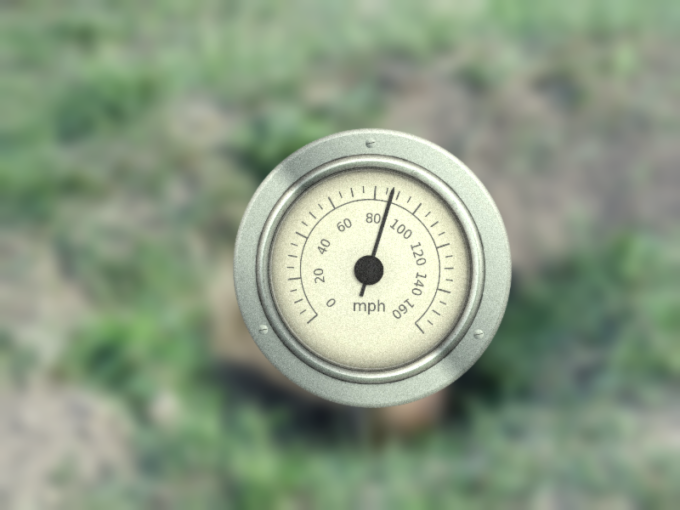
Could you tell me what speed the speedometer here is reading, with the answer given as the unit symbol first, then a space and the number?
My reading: mph 87.5
